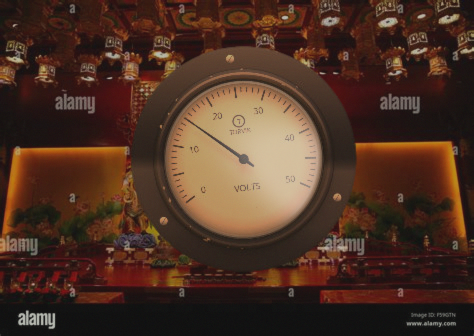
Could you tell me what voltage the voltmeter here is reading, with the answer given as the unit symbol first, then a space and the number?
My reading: V 15
